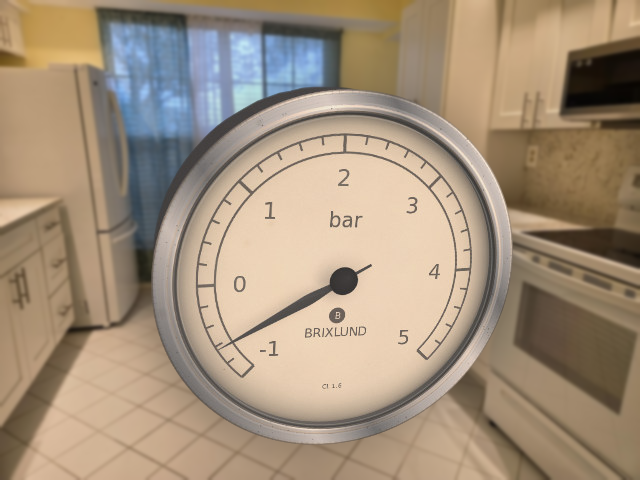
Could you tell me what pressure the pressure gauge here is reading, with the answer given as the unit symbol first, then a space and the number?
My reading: bar -0.6
